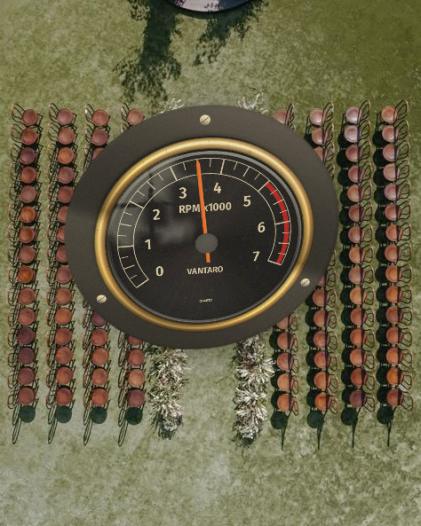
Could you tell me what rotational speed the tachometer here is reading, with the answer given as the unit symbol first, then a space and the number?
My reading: rpm 3500
